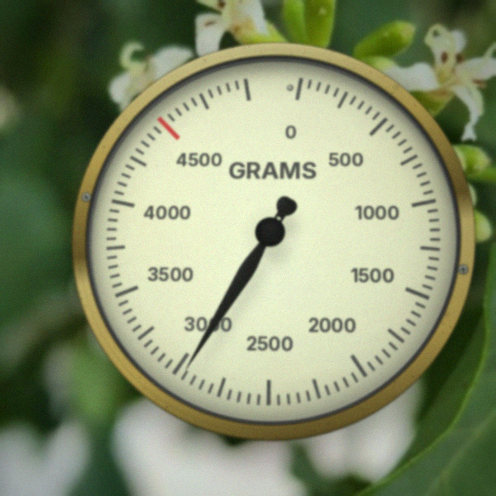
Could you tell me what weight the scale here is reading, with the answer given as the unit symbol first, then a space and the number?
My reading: g 2950
